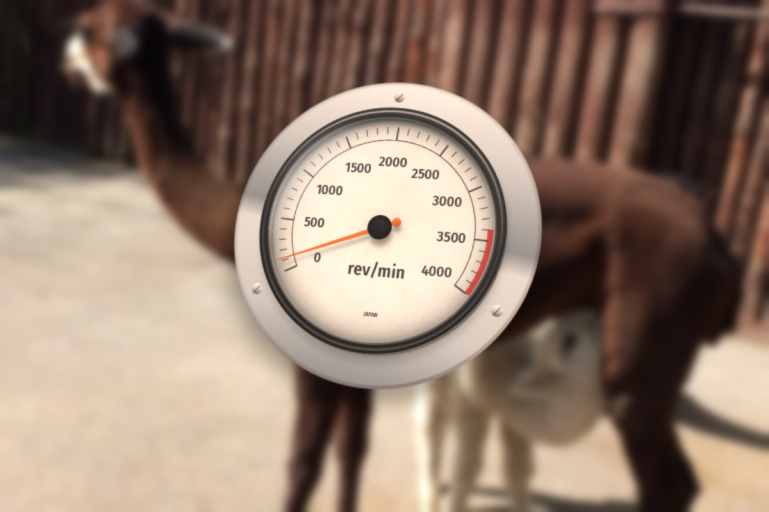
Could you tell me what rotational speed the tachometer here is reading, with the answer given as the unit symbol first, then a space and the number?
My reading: rpm 100
